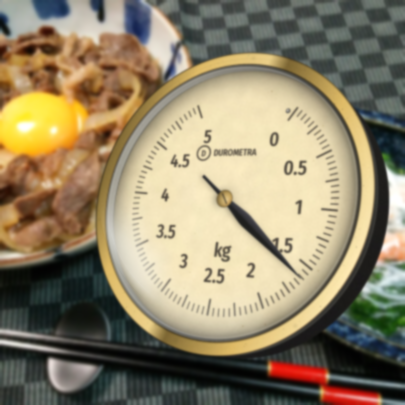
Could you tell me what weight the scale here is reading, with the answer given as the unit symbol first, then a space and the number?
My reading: kg 1.6
